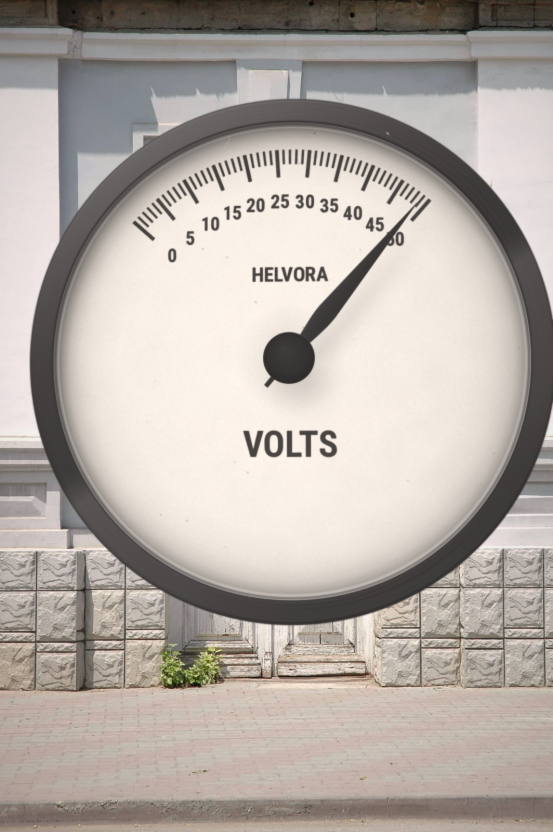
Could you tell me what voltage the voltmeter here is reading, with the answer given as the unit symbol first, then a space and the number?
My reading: V 49
